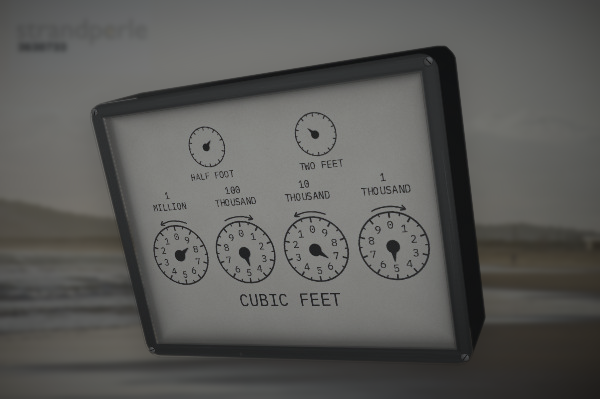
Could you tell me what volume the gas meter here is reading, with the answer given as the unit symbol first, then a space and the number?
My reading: ft³ 846500
